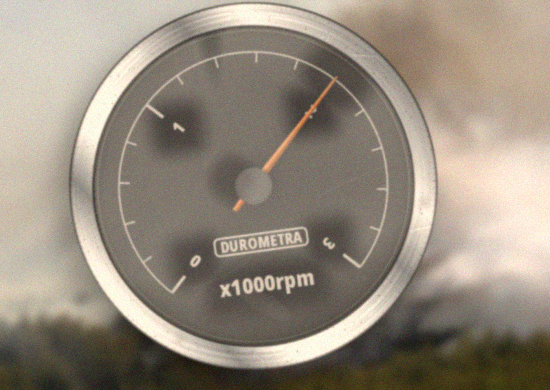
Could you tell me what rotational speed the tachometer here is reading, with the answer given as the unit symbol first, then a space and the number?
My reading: rpm 2000
